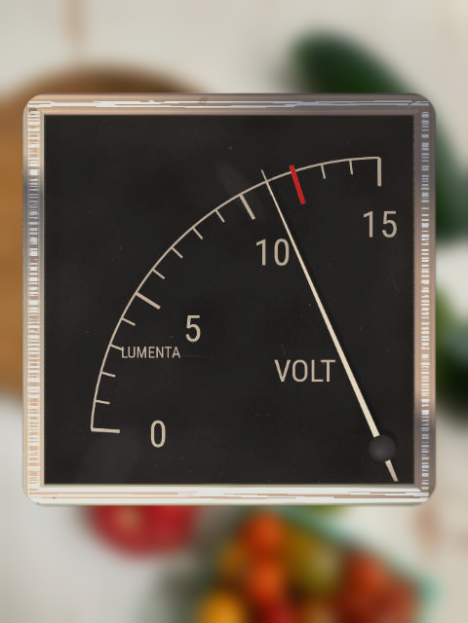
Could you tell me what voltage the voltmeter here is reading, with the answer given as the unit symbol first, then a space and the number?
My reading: V 11
